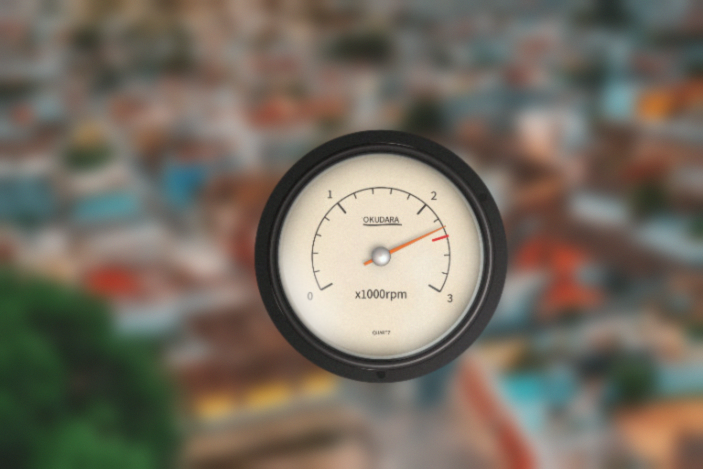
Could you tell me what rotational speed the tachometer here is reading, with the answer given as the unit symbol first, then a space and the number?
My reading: rpm 2300
